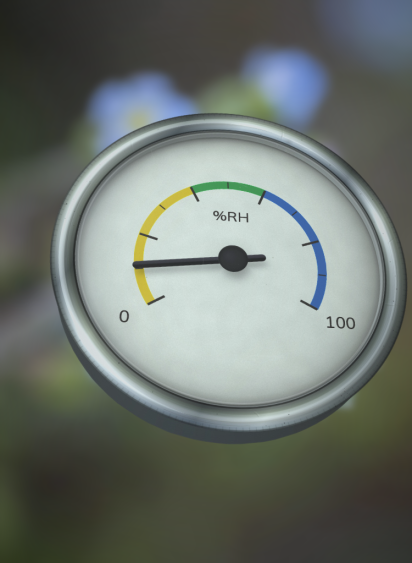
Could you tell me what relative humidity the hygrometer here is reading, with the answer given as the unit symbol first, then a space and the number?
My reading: % 10
